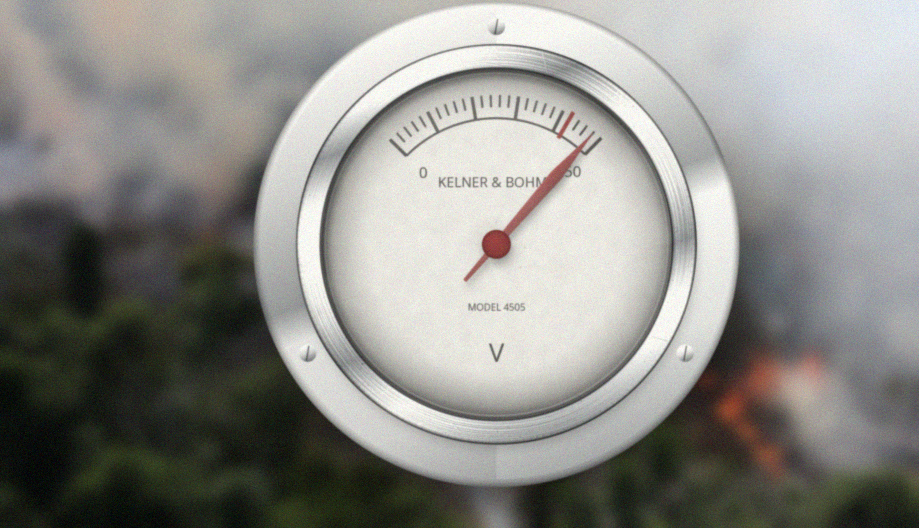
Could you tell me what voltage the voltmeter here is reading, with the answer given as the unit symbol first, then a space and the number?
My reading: V 240
